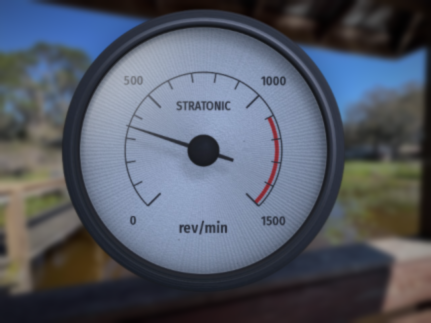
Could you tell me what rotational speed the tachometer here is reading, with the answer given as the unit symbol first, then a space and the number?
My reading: rpm 350
